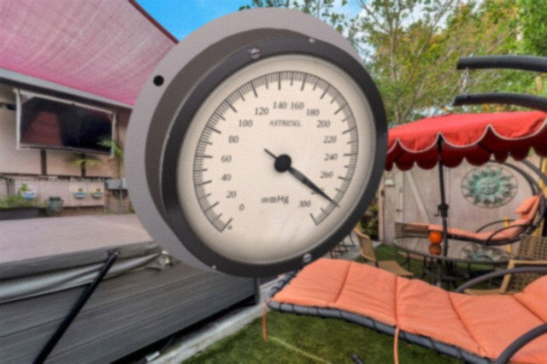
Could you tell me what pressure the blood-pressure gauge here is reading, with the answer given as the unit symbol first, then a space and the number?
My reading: mmHg 280
